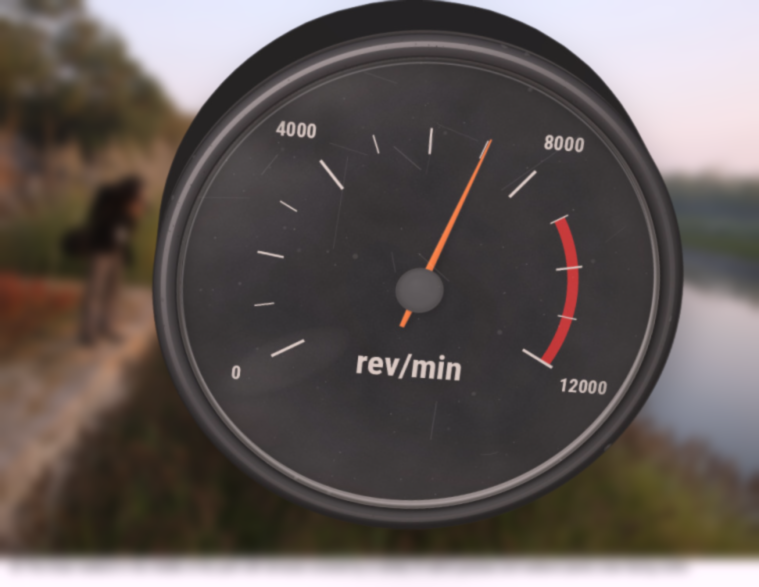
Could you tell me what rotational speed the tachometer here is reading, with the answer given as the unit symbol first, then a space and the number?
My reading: rpm 7000
